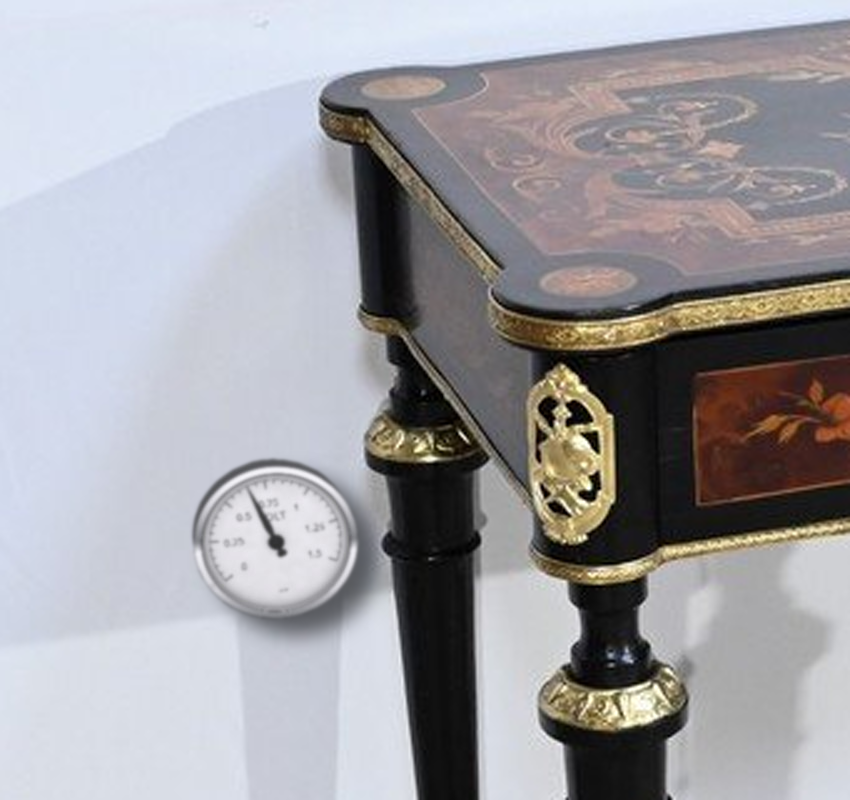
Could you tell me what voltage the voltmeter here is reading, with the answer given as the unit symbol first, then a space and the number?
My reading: V 0.65
